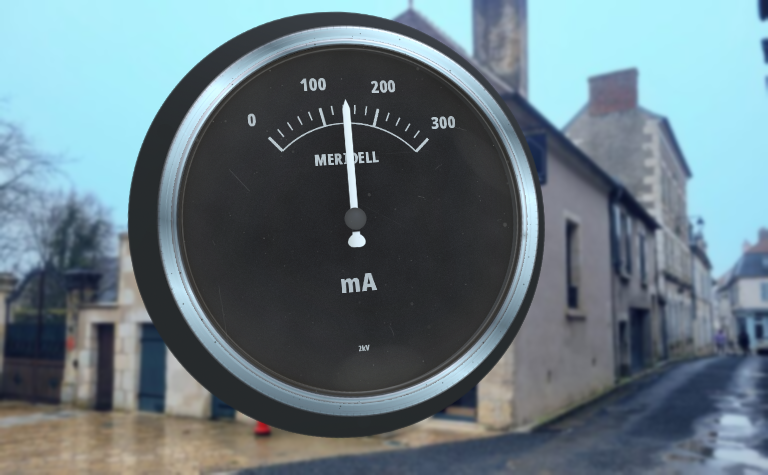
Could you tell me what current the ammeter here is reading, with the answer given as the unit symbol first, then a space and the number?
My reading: mA 140
